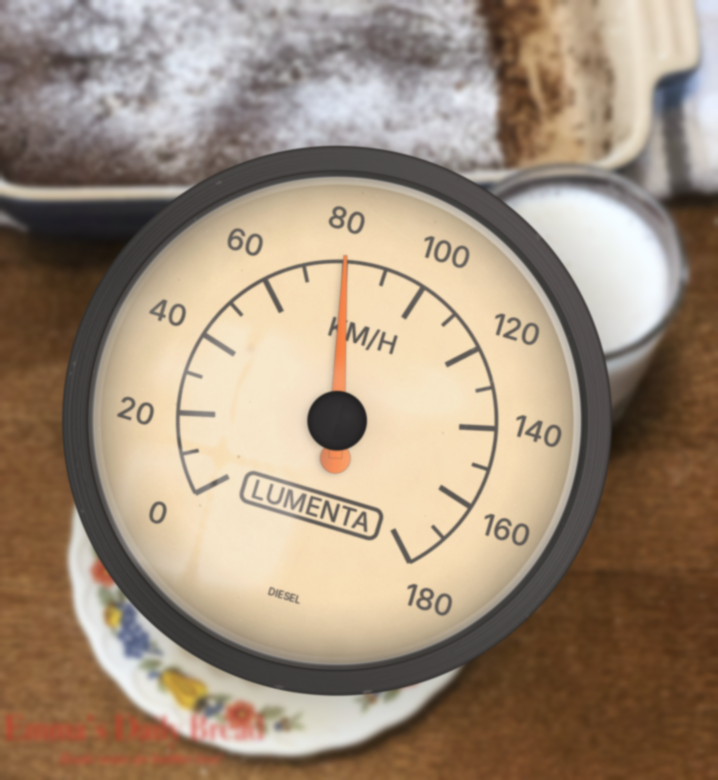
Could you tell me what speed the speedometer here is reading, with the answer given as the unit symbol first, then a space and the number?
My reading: km/h 80
